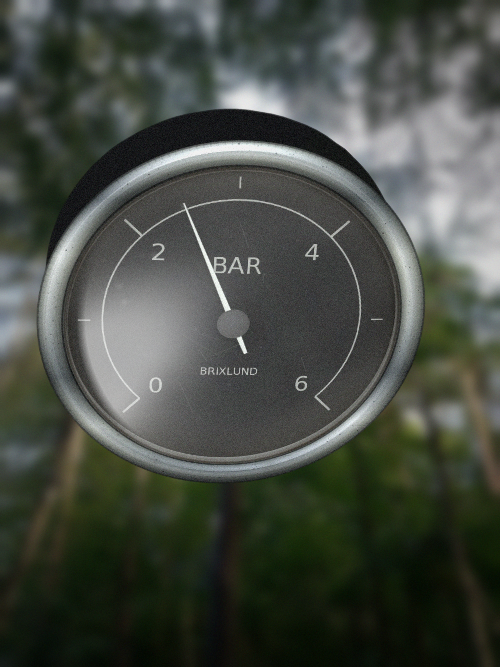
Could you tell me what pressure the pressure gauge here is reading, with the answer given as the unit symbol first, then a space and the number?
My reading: bar 2.5
